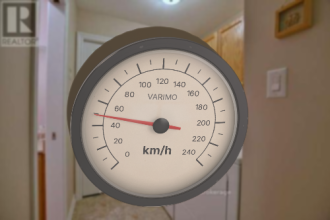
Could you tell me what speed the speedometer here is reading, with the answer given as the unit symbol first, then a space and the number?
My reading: km/h 50
